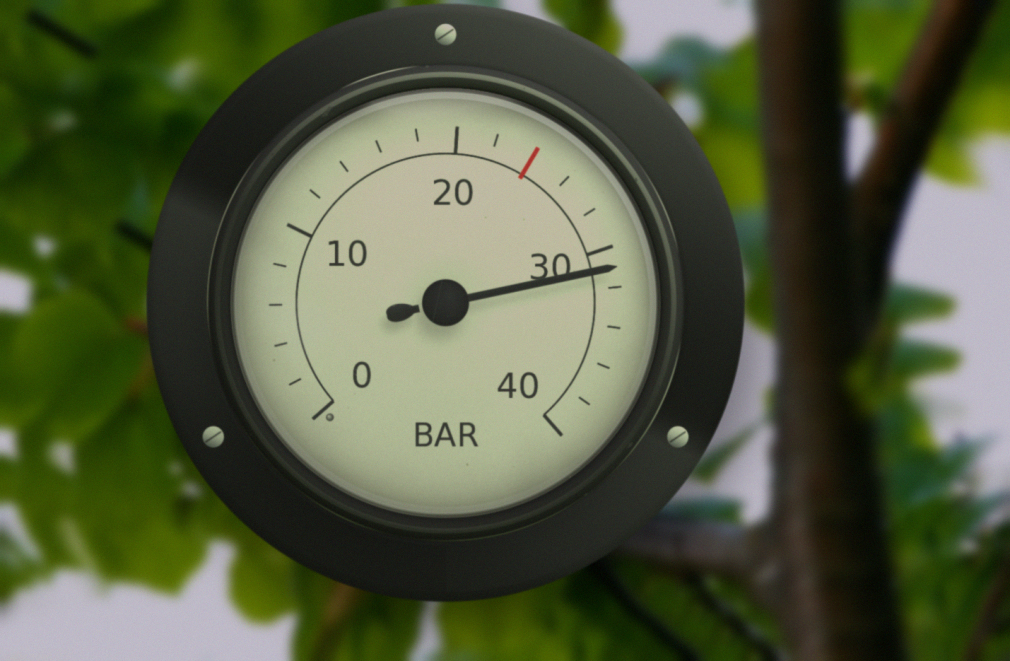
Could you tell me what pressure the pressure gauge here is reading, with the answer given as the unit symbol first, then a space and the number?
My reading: bar 31
